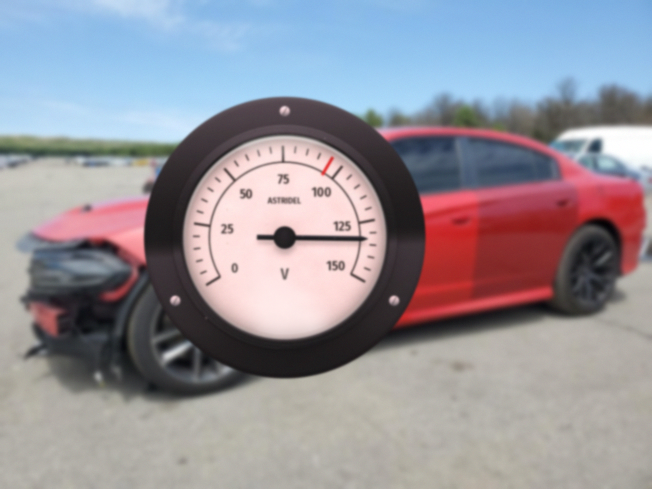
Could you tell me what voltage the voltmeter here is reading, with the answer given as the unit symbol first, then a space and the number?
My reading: V 132.5
